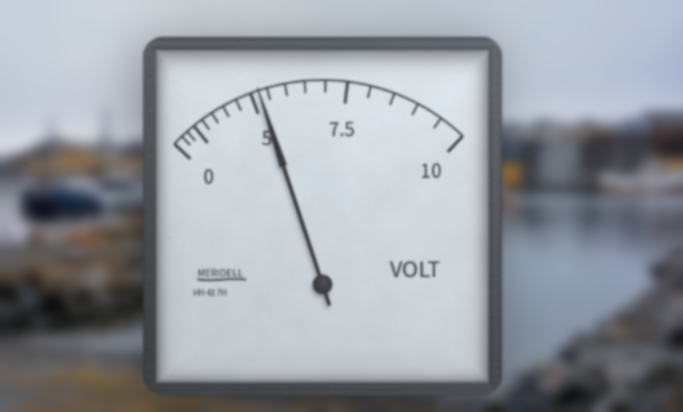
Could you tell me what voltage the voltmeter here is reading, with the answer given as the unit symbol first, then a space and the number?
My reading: V 5.25
